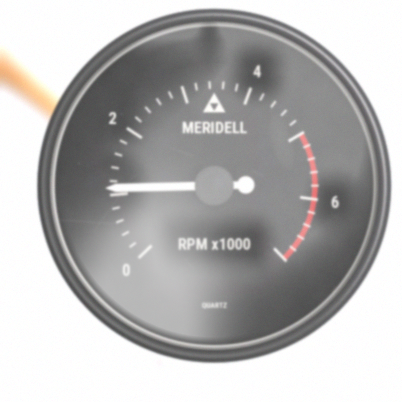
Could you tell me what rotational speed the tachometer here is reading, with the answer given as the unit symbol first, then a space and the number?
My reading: rpm 1100
